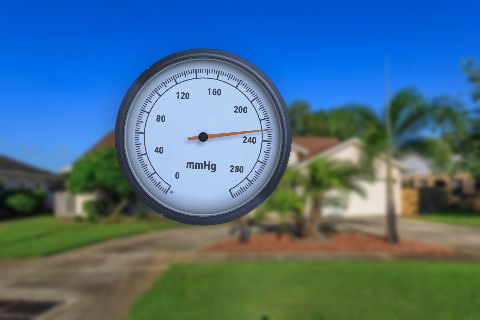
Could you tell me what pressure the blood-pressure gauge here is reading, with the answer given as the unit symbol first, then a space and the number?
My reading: mmHg 230
